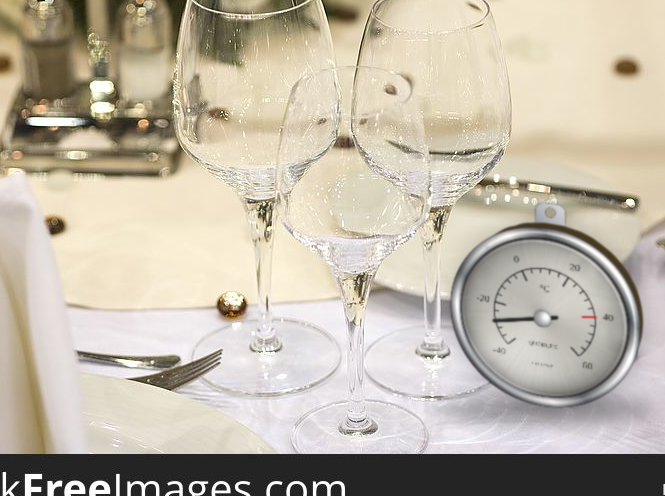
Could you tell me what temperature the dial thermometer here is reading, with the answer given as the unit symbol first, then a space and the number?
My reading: °C -28
